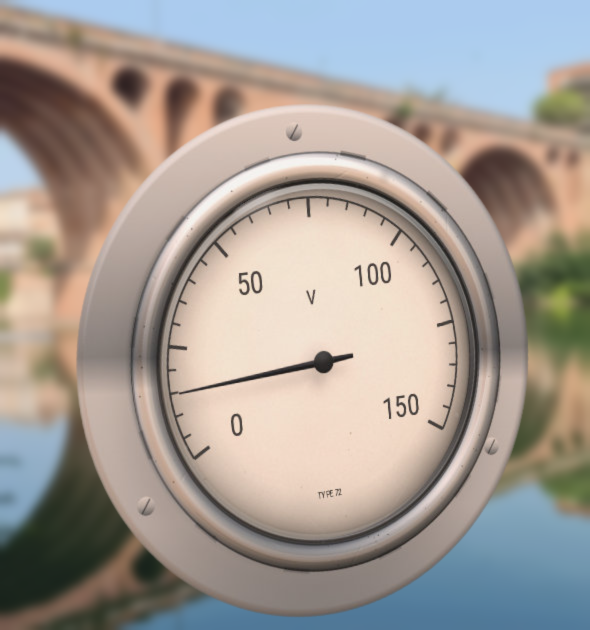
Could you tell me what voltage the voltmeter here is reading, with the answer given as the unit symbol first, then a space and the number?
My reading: V 15
